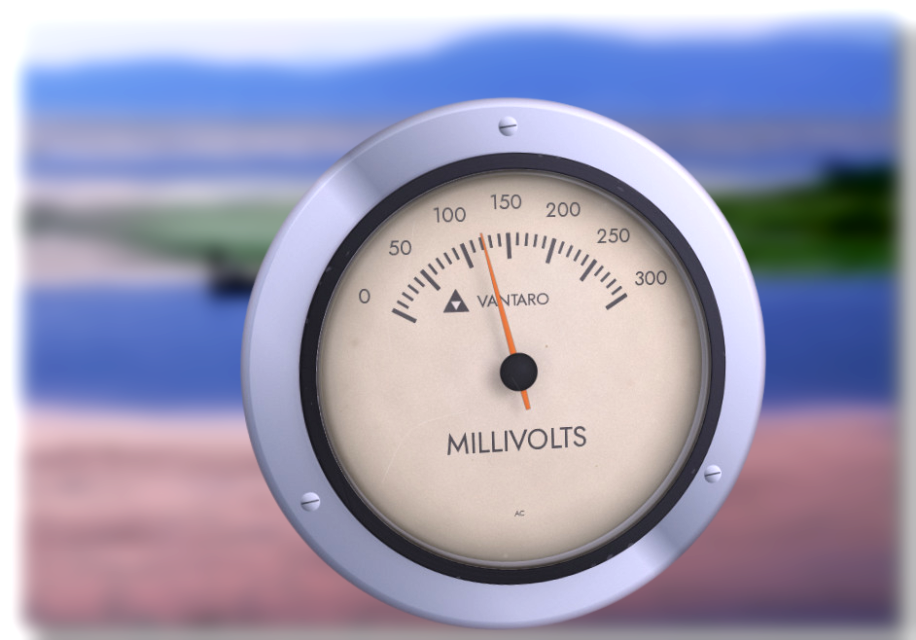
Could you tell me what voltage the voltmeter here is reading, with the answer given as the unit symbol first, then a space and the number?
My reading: mV 120
